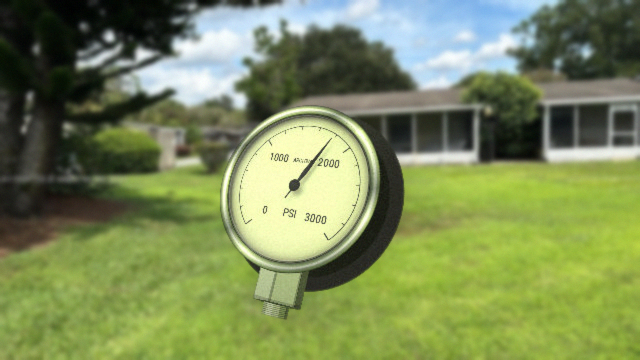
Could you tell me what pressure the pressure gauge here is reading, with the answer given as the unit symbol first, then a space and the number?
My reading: psi 1800
